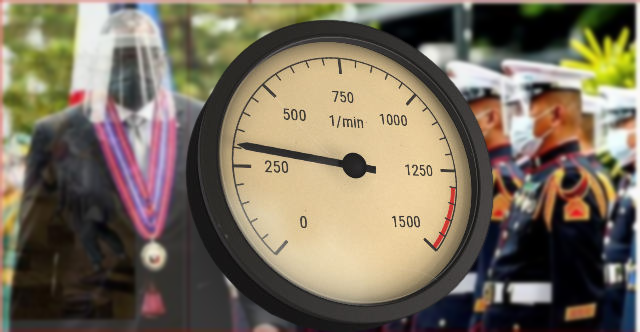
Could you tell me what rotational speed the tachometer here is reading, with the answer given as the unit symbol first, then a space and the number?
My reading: rpm 300
